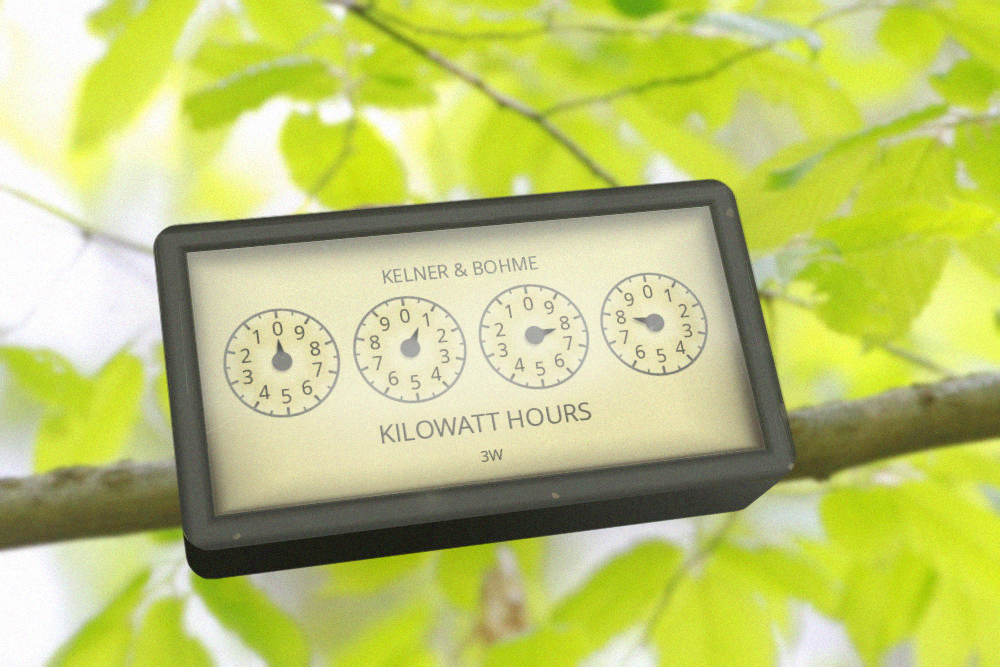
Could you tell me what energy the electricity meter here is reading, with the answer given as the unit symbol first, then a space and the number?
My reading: kWh 78
